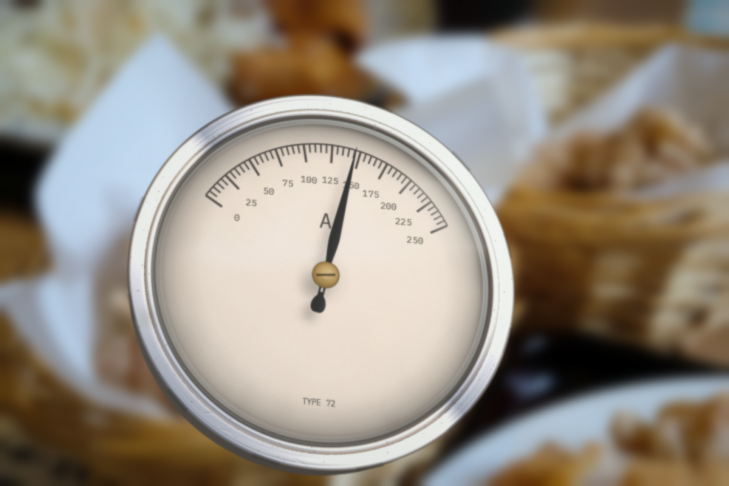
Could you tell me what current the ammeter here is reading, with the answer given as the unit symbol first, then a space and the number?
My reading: A 145
